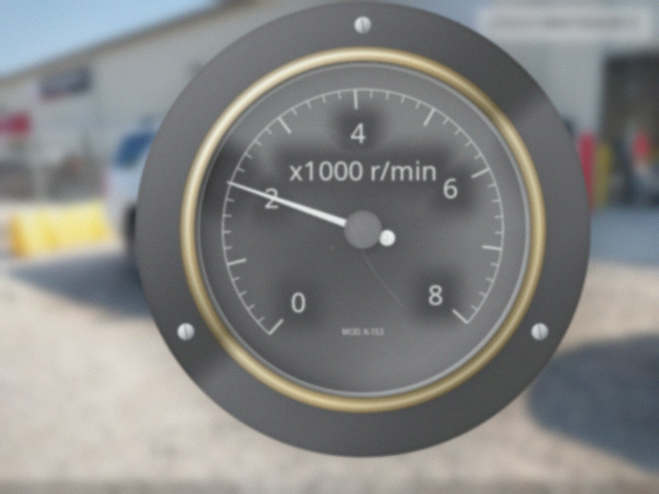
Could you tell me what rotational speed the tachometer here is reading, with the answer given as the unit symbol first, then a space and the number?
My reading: rpm 2000
